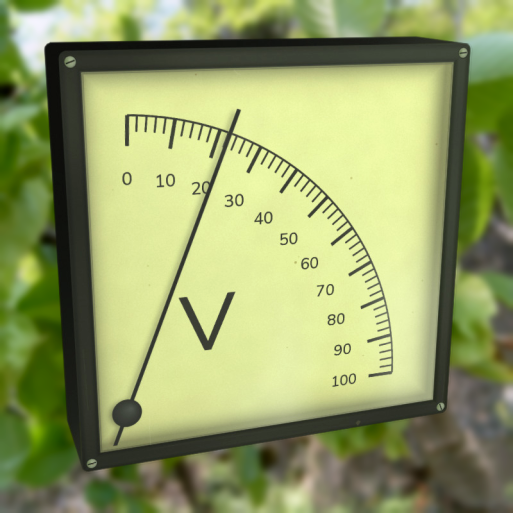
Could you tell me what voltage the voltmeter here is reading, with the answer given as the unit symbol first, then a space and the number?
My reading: V 22
